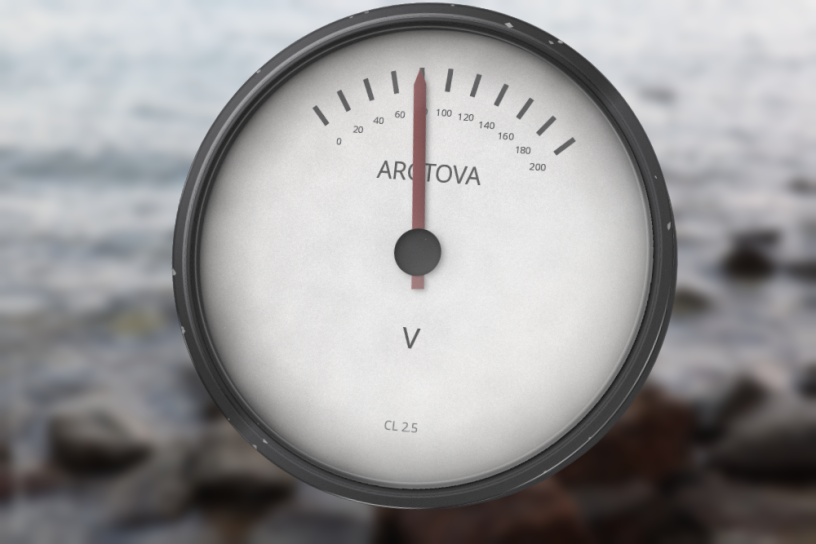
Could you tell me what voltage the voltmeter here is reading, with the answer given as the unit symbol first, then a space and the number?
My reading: V 80
